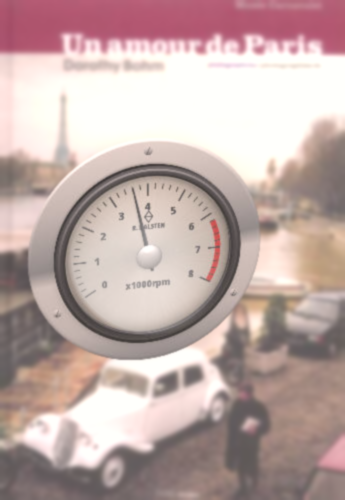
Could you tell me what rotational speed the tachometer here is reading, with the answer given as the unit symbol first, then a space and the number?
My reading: rpm 3600
